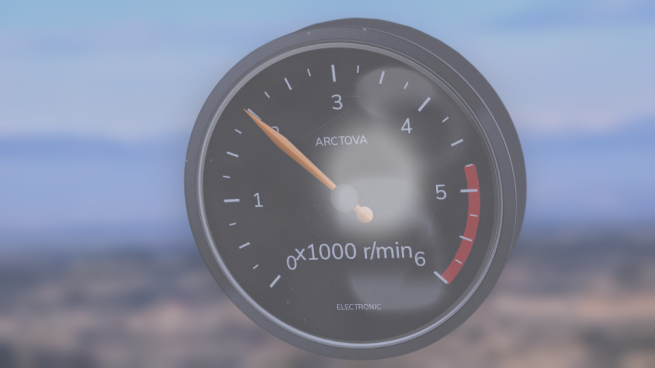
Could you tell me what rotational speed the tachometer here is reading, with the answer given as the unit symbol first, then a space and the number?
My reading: rpm 2000
